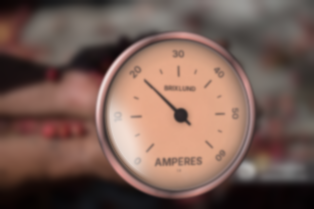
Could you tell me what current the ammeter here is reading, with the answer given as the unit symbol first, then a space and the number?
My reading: A 20
